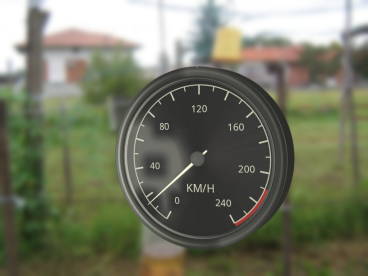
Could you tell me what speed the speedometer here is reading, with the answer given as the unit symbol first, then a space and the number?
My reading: km/h 15
